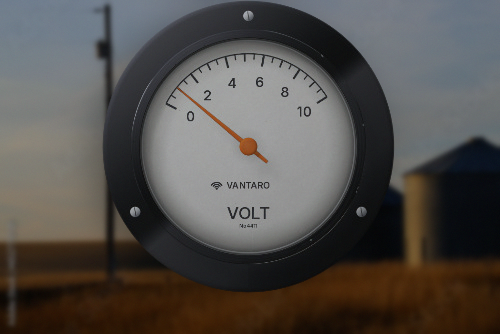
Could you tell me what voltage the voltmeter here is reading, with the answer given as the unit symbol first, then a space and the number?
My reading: V 1
